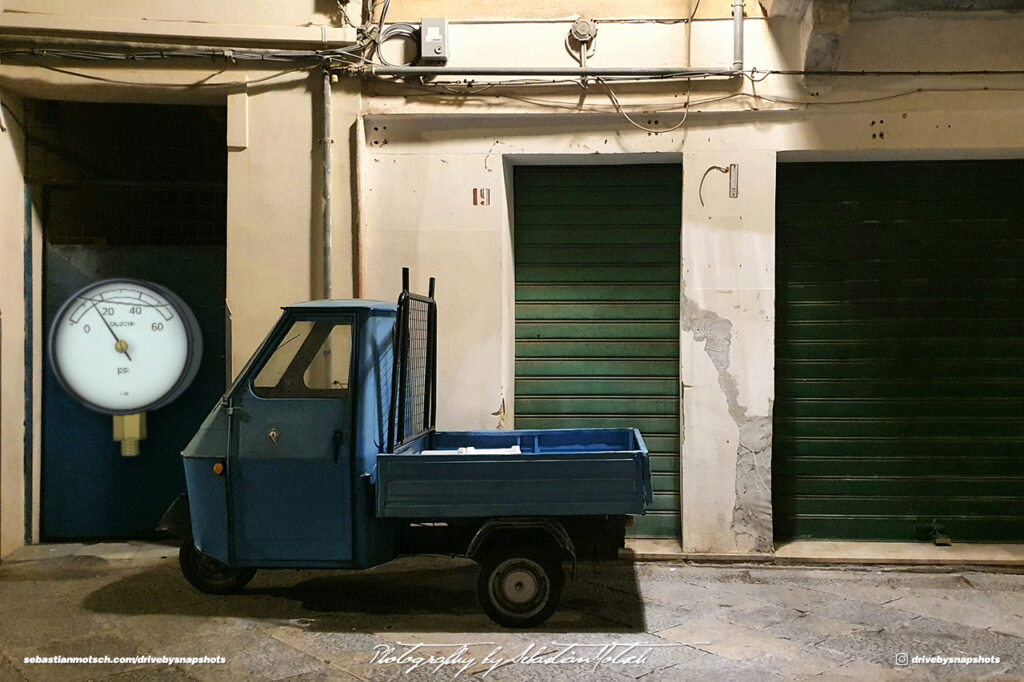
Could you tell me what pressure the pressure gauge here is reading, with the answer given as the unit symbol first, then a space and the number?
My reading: psi 15
